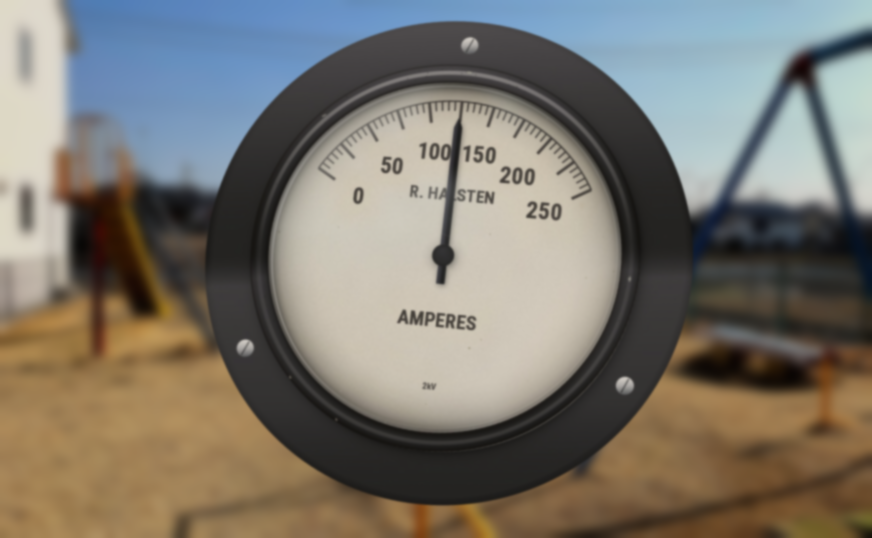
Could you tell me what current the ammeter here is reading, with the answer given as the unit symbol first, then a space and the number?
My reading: A 125
